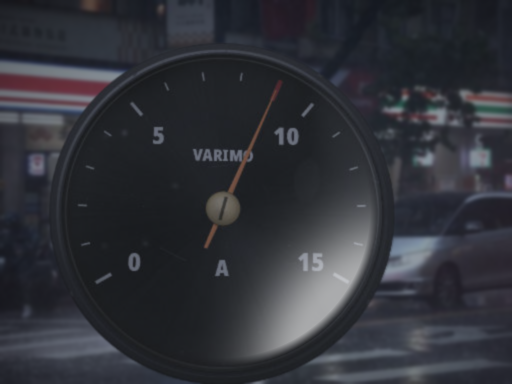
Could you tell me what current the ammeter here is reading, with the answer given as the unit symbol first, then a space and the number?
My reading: A 9
